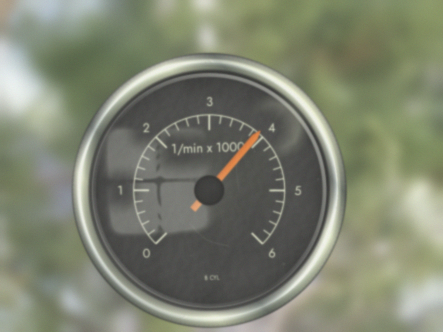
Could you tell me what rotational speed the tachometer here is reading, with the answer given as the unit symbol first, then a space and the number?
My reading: rpm 3900
